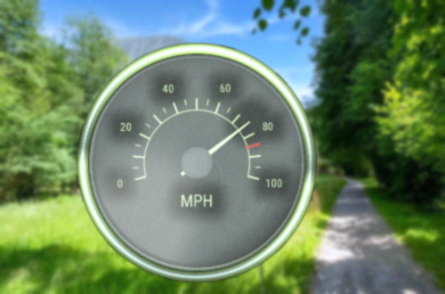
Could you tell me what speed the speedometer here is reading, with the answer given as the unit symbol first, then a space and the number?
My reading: mph 75
